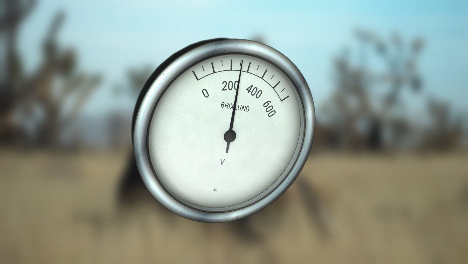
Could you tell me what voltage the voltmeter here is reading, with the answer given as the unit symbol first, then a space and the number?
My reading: V 250
